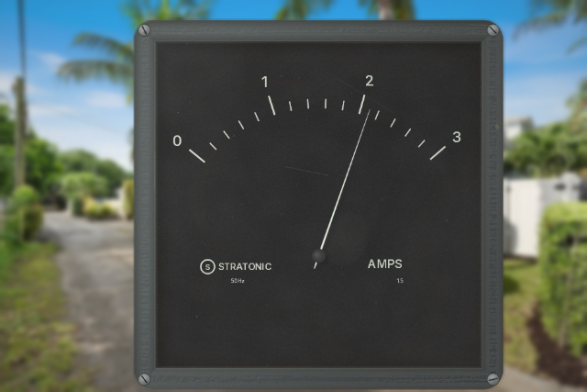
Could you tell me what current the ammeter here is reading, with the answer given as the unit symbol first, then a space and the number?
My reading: A 2.1
